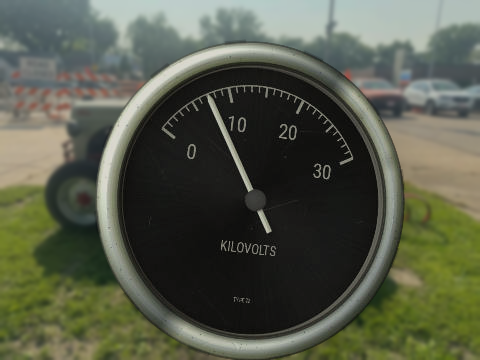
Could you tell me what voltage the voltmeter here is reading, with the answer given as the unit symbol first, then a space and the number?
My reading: kV 7
